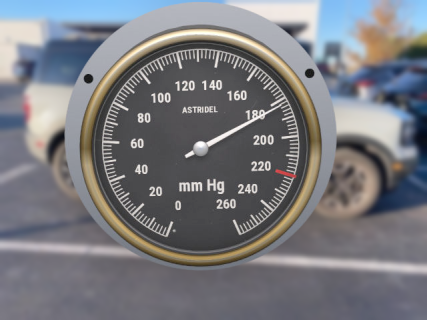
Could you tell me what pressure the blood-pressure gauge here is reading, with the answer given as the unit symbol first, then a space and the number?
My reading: mmHg 182
